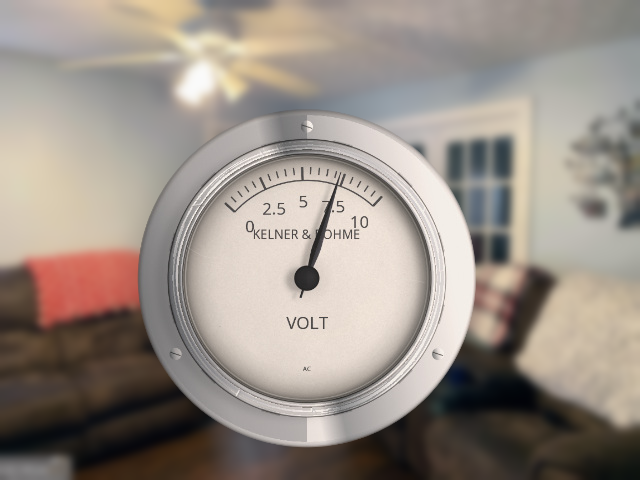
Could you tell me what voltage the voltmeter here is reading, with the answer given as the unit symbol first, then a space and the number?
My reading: V 7.25
